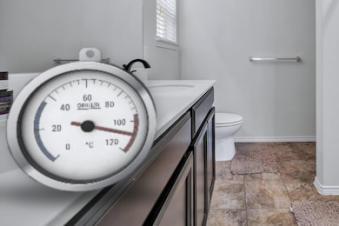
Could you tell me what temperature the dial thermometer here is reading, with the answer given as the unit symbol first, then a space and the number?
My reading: °C 108
